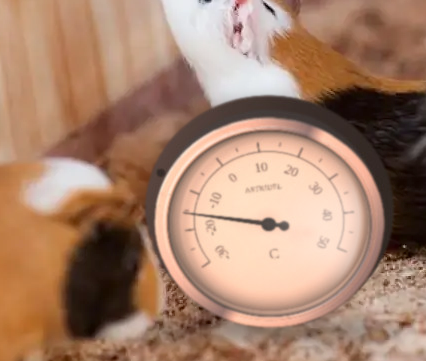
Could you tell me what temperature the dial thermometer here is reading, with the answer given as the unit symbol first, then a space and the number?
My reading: °C -15
